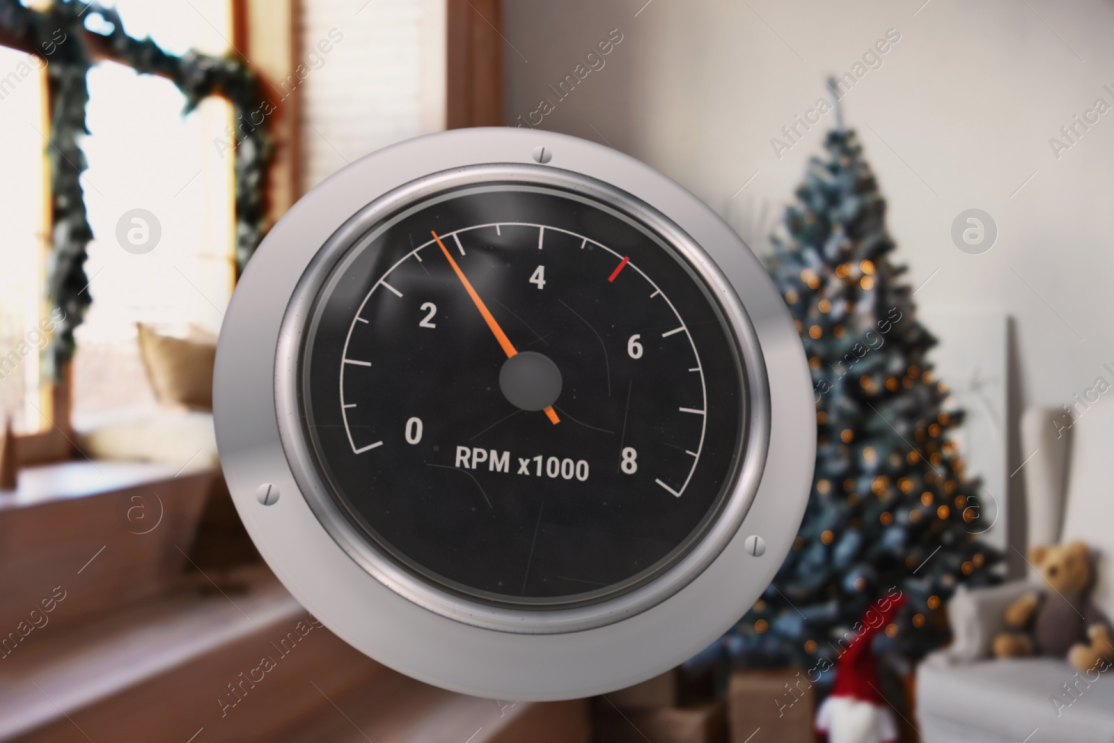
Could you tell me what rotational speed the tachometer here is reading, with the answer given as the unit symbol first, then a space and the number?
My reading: rpm 2750
